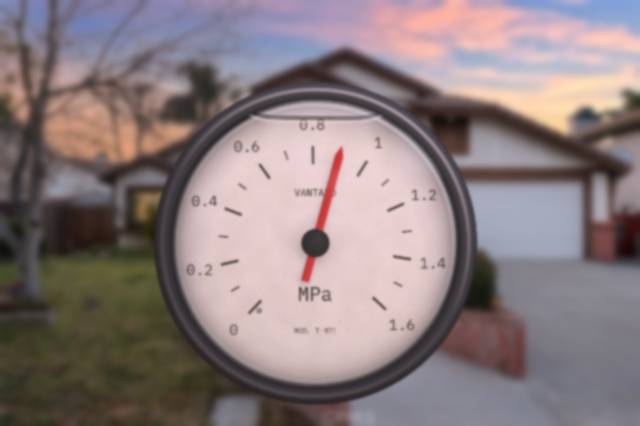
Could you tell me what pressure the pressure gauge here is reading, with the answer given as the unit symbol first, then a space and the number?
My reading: MPa 0.9
